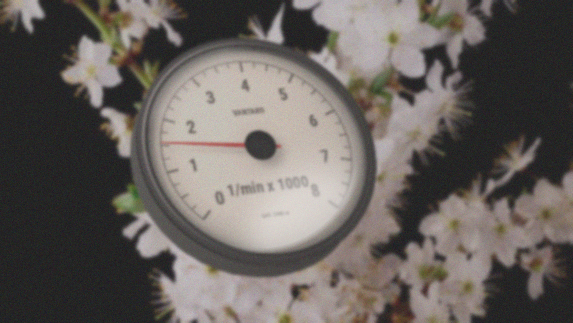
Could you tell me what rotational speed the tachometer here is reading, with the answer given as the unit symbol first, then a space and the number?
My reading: rpm 1500
